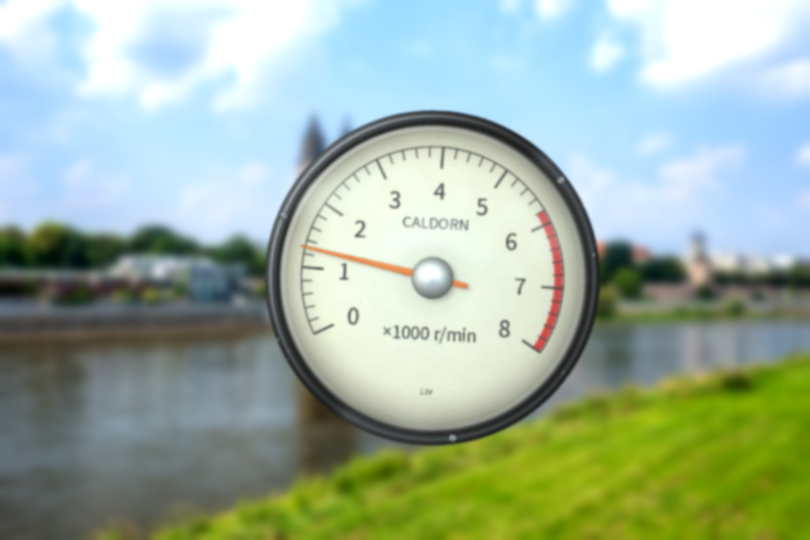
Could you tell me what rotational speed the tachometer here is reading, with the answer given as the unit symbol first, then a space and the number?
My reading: rpm 1300
